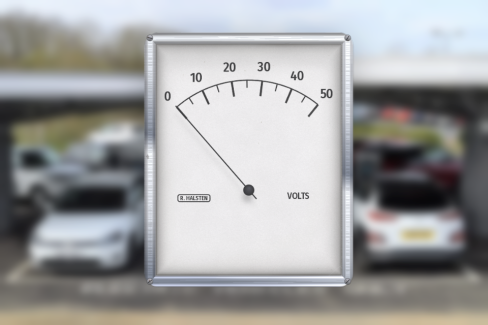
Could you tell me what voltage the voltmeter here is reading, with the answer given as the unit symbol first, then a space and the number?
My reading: V 0
